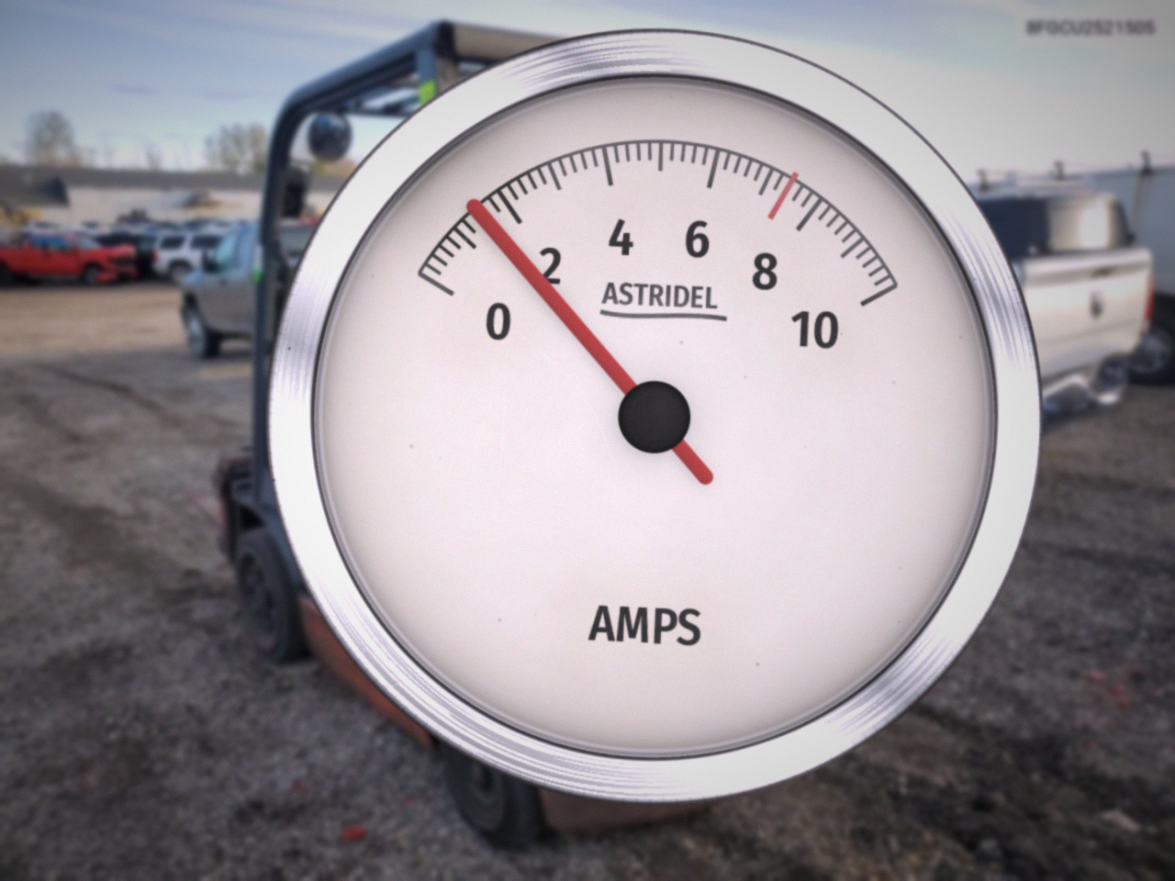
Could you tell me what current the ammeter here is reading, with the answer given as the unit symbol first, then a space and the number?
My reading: A 1.5
